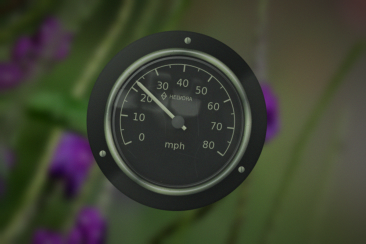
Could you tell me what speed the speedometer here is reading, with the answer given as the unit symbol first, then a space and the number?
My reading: mph 22.5
